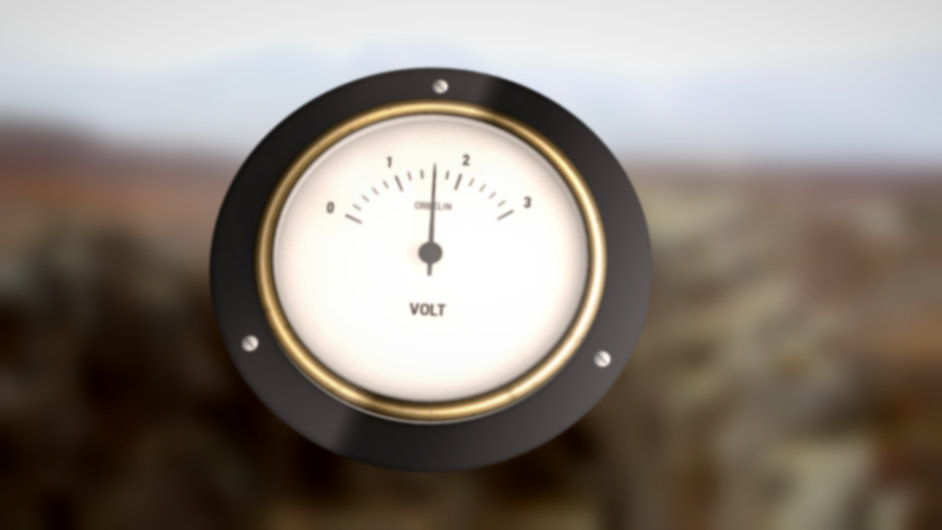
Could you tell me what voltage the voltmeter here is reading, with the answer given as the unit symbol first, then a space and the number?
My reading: V 1.6
